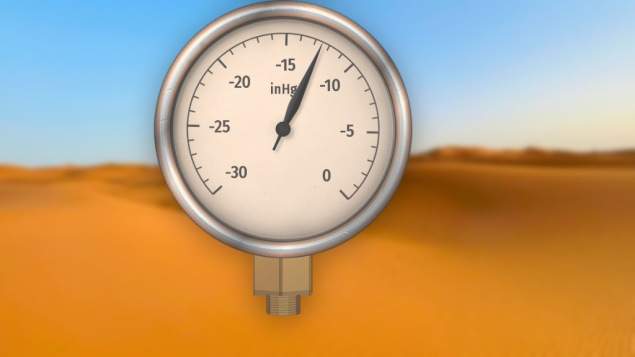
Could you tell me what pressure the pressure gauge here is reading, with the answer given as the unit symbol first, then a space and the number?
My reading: inHg -12.5
